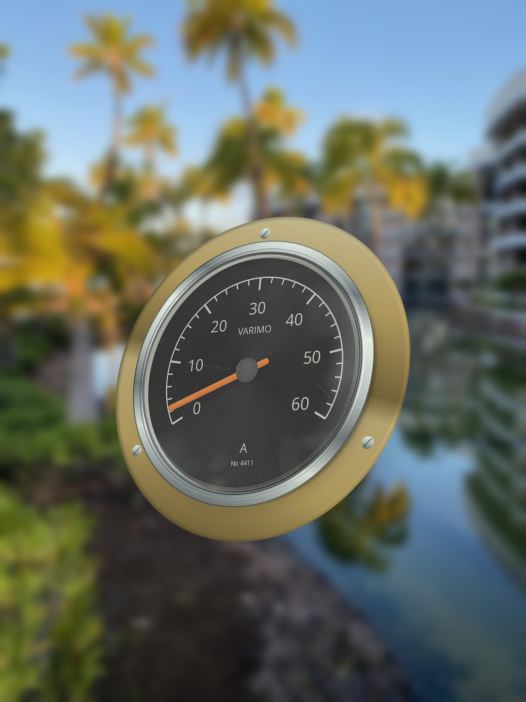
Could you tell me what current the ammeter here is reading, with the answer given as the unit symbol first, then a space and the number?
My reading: A 2
